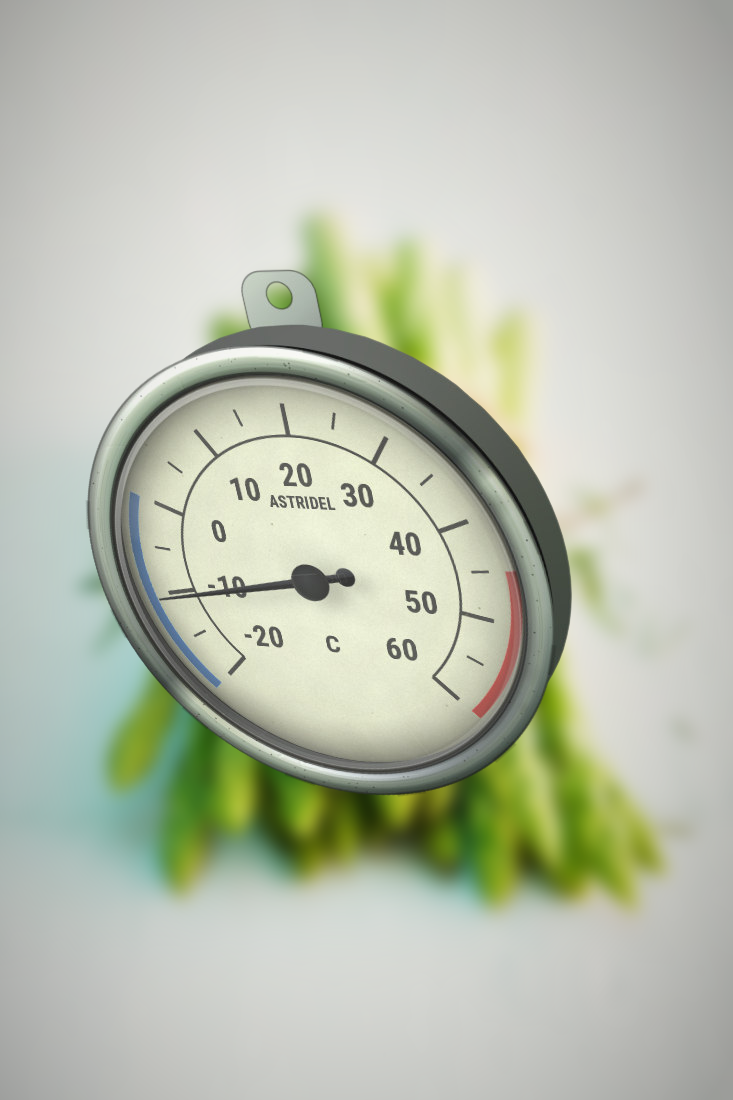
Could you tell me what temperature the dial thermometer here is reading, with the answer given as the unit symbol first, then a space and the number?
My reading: °C -10
